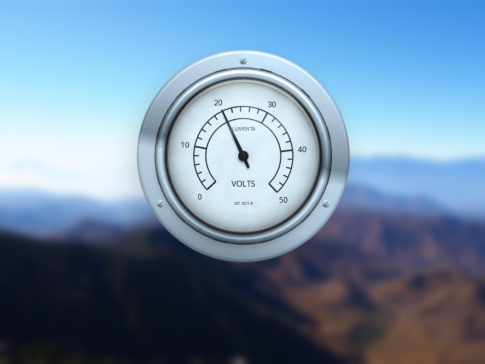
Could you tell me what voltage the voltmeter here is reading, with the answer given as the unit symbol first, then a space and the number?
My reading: V 20
